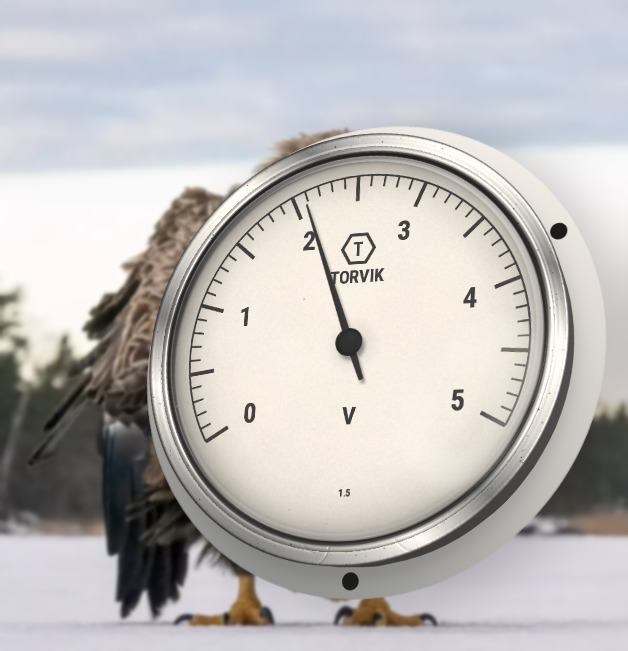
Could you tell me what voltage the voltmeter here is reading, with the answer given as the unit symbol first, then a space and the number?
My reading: V 2.1
